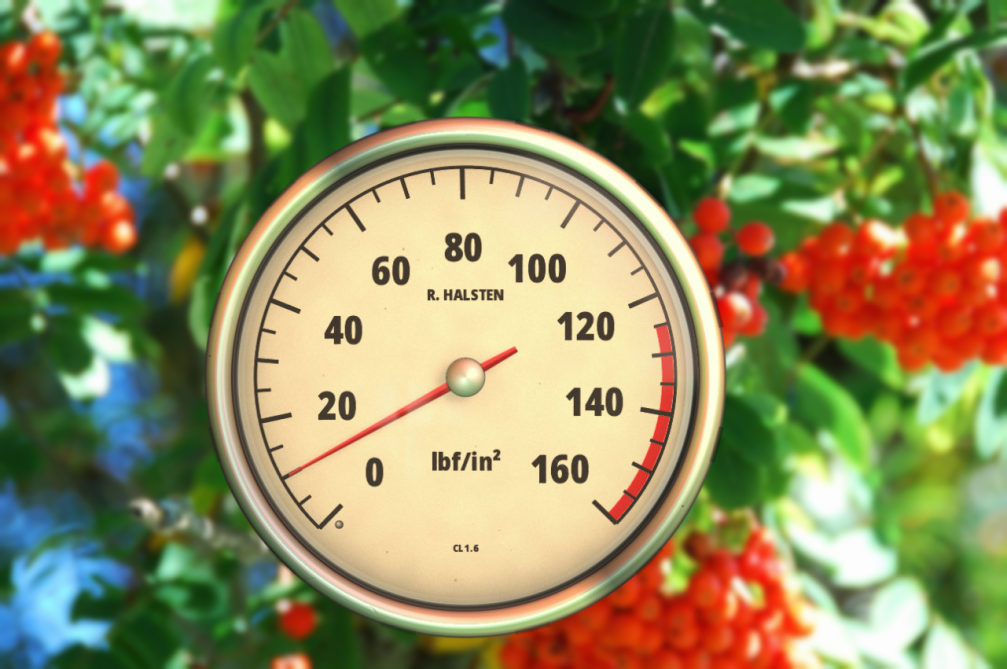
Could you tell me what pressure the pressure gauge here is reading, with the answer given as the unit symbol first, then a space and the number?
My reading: psi 10
